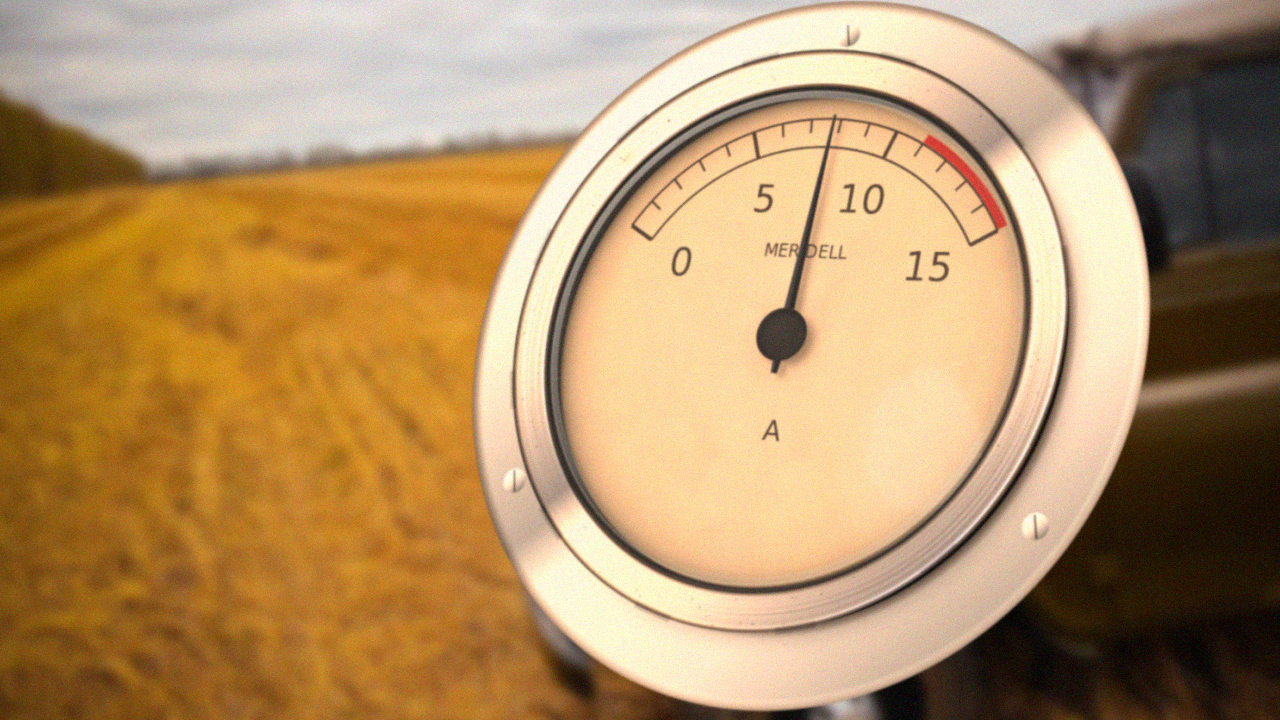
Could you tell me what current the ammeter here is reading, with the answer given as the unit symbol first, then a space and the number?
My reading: A 8
